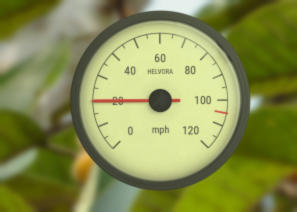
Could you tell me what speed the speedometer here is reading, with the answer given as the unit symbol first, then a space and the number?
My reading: mph 20
